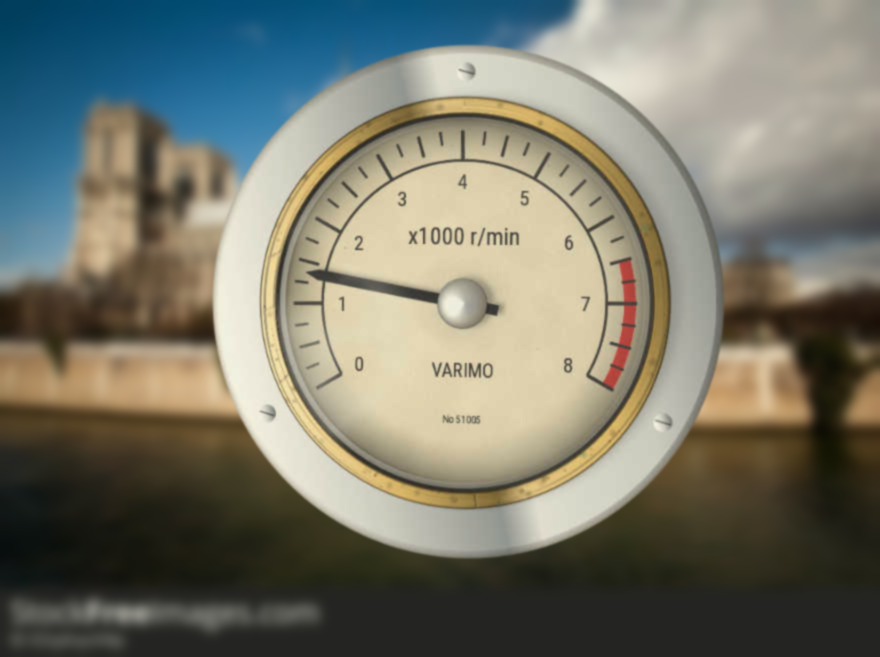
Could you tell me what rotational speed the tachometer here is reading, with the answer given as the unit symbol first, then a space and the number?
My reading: rpm 1375
